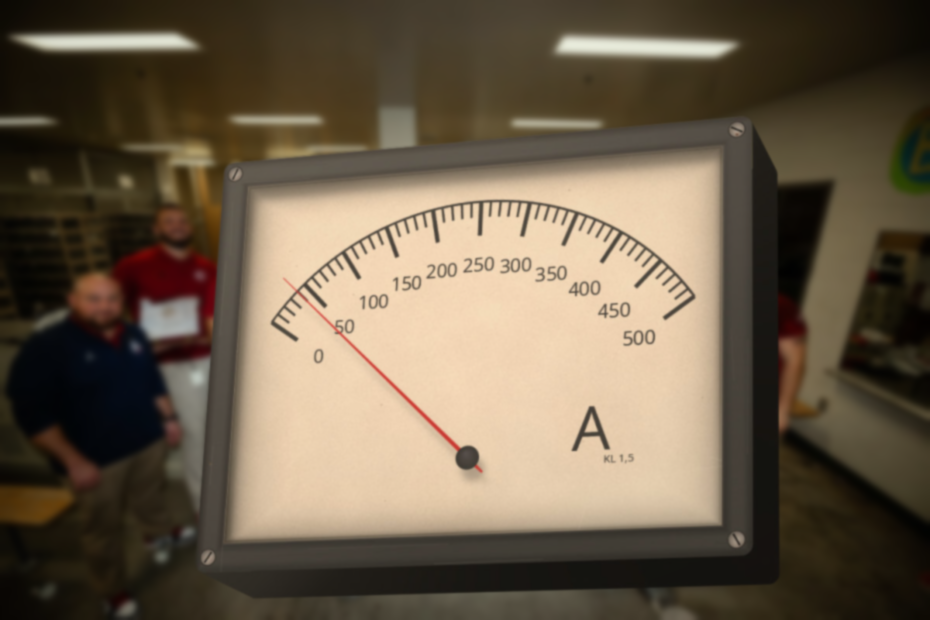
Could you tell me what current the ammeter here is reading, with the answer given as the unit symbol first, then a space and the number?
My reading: A 40
